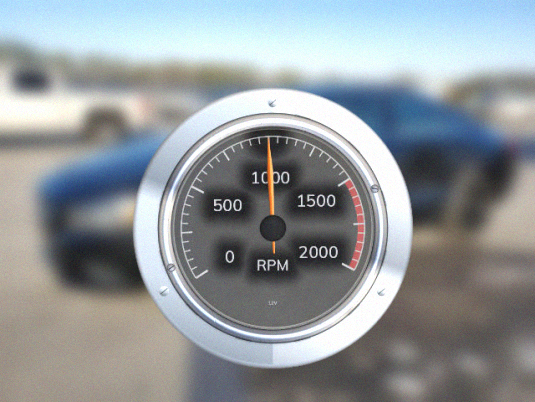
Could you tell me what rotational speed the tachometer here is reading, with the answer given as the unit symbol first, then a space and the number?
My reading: rpm 1000
